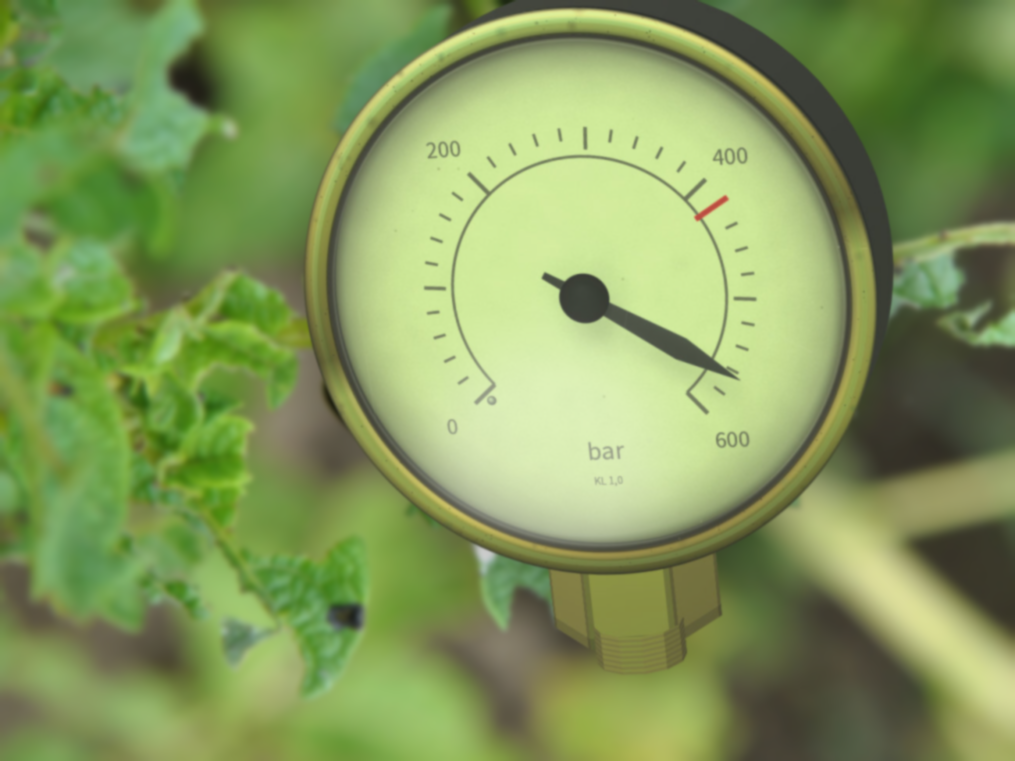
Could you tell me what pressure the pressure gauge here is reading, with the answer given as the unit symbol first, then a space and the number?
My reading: bar 560
